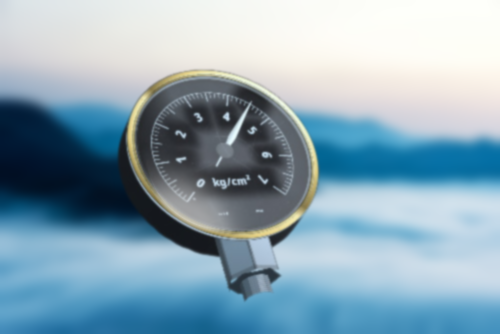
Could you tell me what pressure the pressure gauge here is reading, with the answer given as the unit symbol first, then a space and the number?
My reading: kg/cm² 4.5
